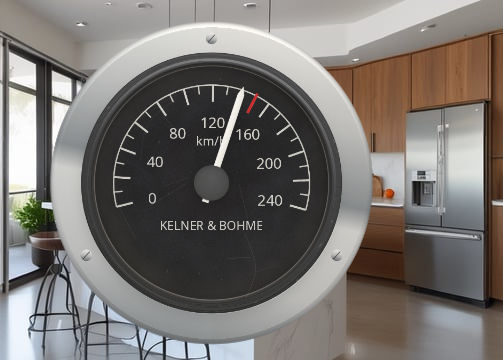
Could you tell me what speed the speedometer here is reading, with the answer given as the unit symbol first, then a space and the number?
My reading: km/h 140
